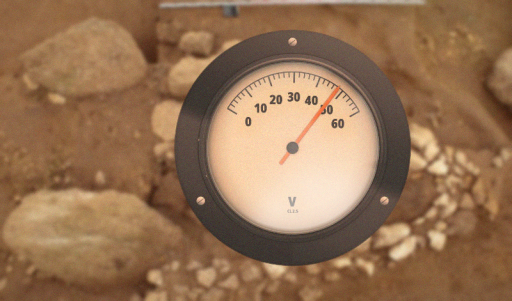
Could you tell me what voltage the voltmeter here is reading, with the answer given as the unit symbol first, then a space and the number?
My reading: V 48
